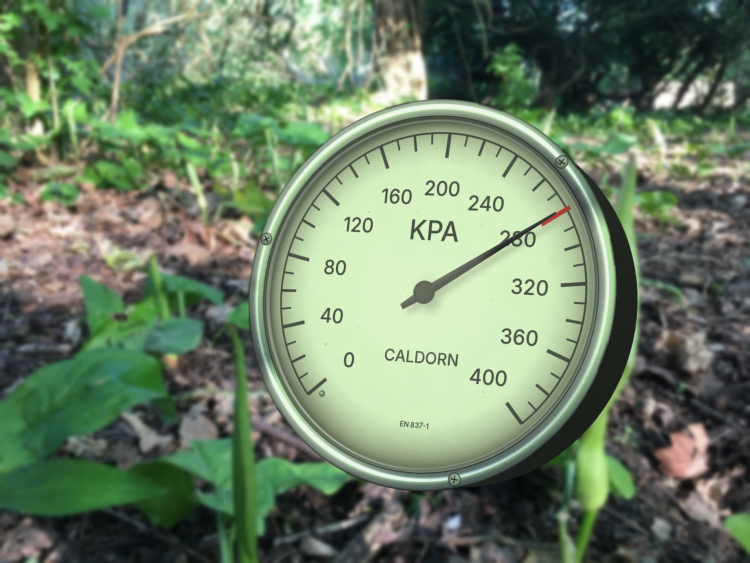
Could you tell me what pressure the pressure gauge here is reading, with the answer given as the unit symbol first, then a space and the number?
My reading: kPa 280
